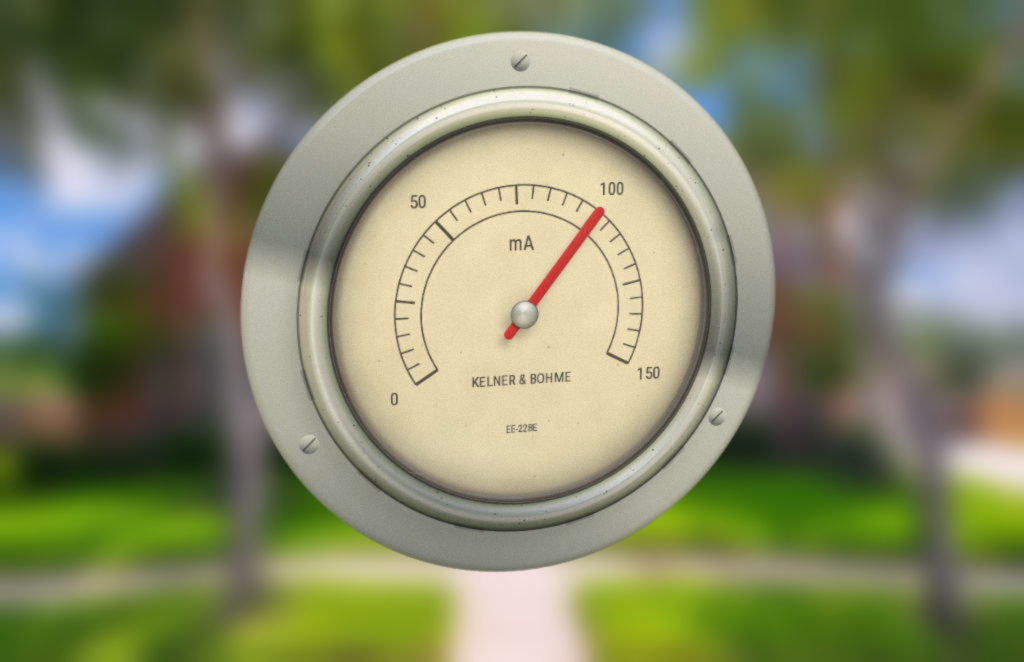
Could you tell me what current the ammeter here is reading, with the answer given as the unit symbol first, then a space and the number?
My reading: mA 100
